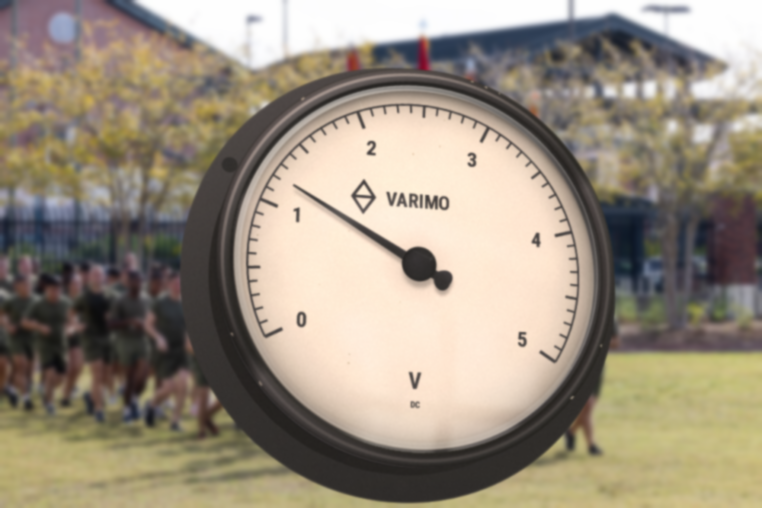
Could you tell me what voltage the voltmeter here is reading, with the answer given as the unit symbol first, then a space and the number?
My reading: V 1.2
